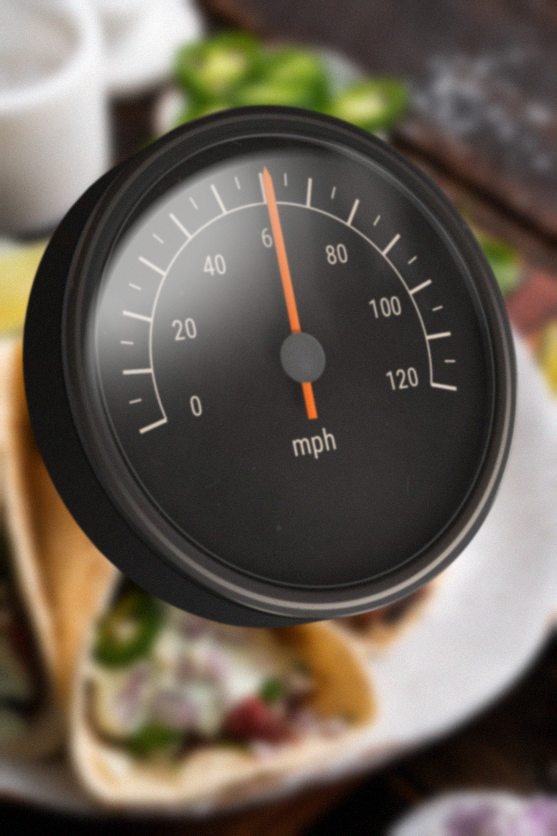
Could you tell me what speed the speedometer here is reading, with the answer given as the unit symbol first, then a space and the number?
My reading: mph 60
